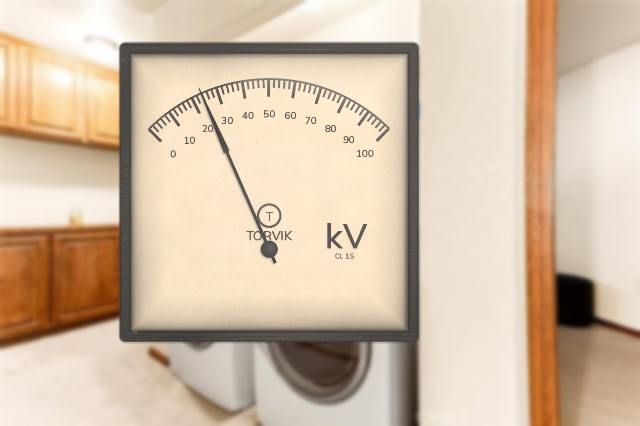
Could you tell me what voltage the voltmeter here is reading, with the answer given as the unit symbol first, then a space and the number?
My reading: kV 24
